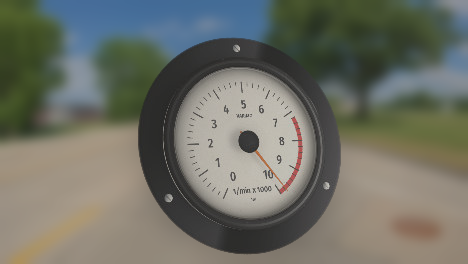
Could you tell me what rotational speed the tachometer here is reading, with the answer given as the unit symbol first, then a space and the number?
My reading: rpm 9800
